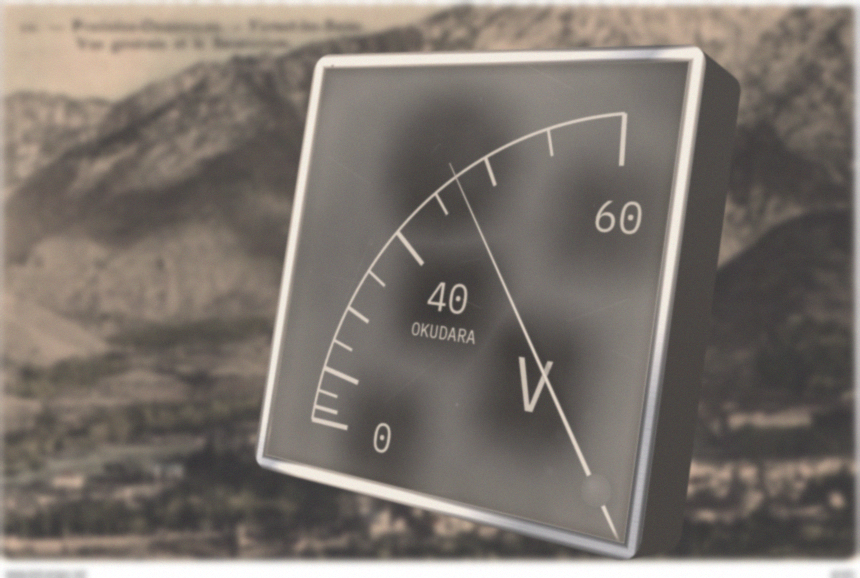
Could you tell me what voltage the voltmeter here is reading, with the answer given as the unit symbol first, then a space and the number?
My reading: V 47.5
